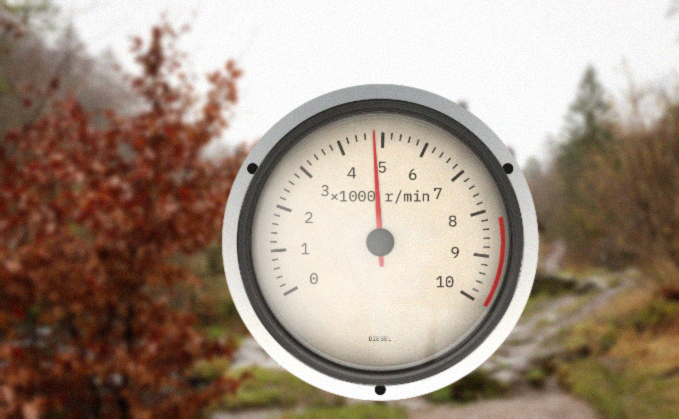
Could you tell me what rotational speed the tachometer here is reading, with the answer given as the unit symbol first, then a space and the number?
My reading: rpm 4800
